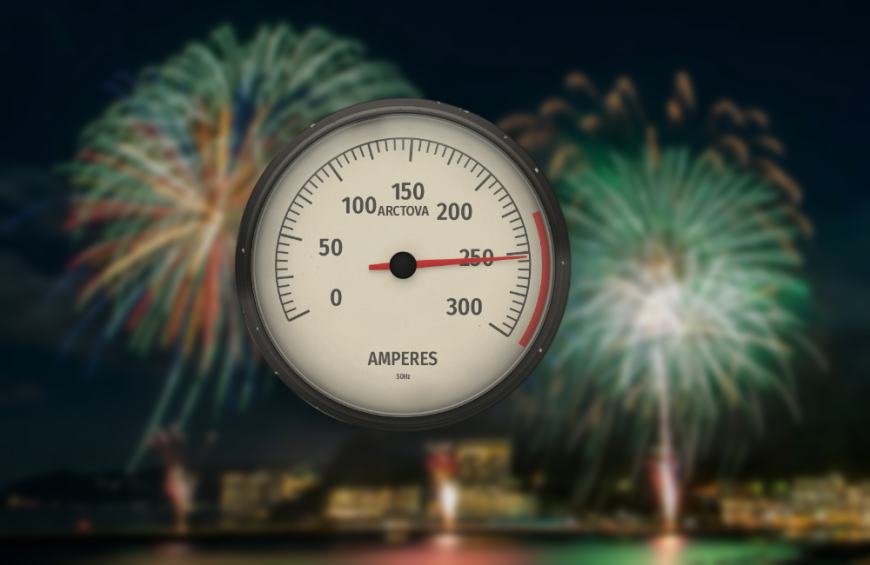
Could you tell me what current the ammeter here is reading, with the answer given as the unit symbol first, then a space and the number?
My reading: A 252.5
